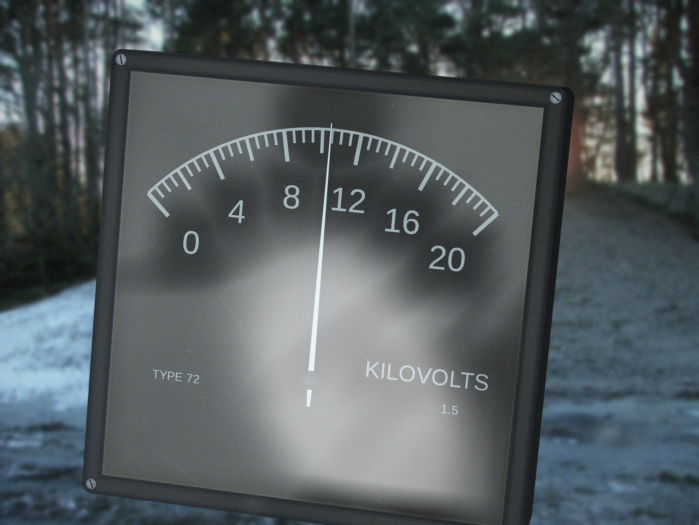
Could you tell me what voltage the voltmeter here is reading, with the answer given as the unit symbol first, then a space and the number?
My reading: kV 10.5
